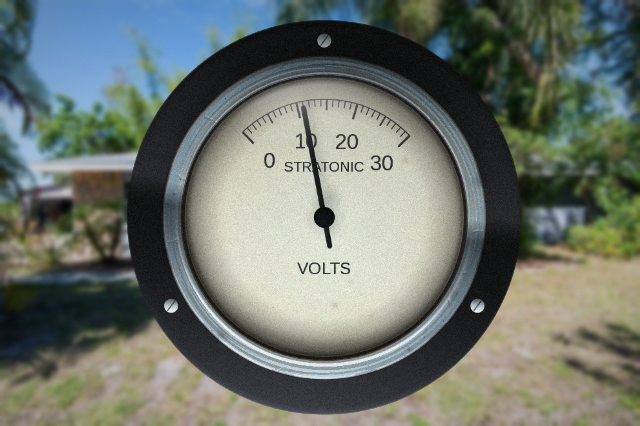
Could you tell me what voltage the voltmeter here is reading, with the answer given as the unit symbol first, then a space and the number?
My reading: V 11
